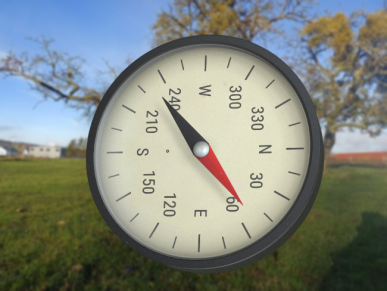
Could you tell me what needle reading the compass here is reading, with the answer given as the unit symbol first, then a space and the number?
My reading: ° 52.5
